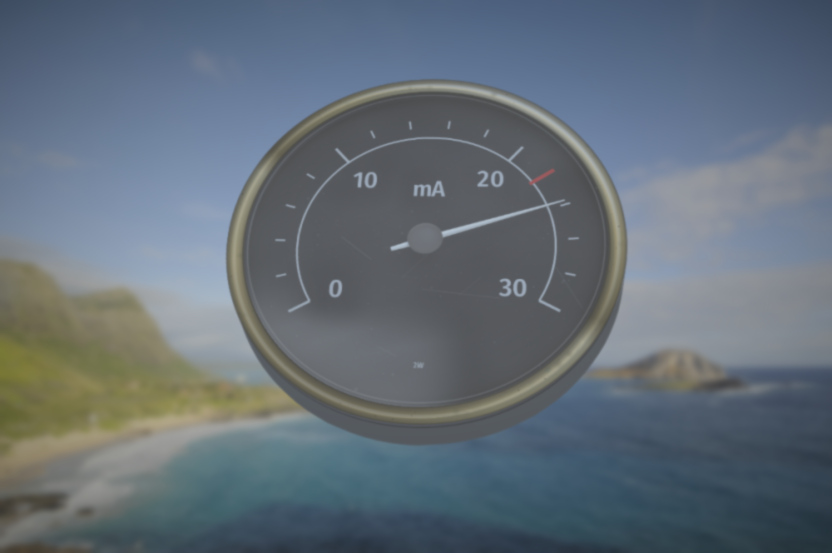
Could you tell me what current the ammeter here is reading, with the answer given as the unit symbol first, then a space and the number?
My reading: mA 24
